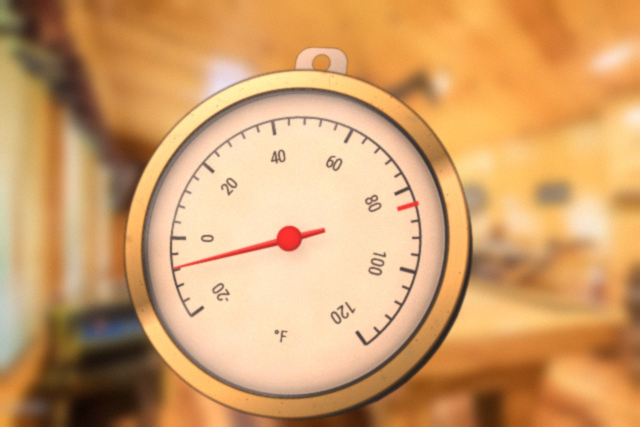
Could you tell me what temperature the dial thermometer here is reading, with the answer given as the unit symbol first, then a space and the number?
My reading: °F -8
